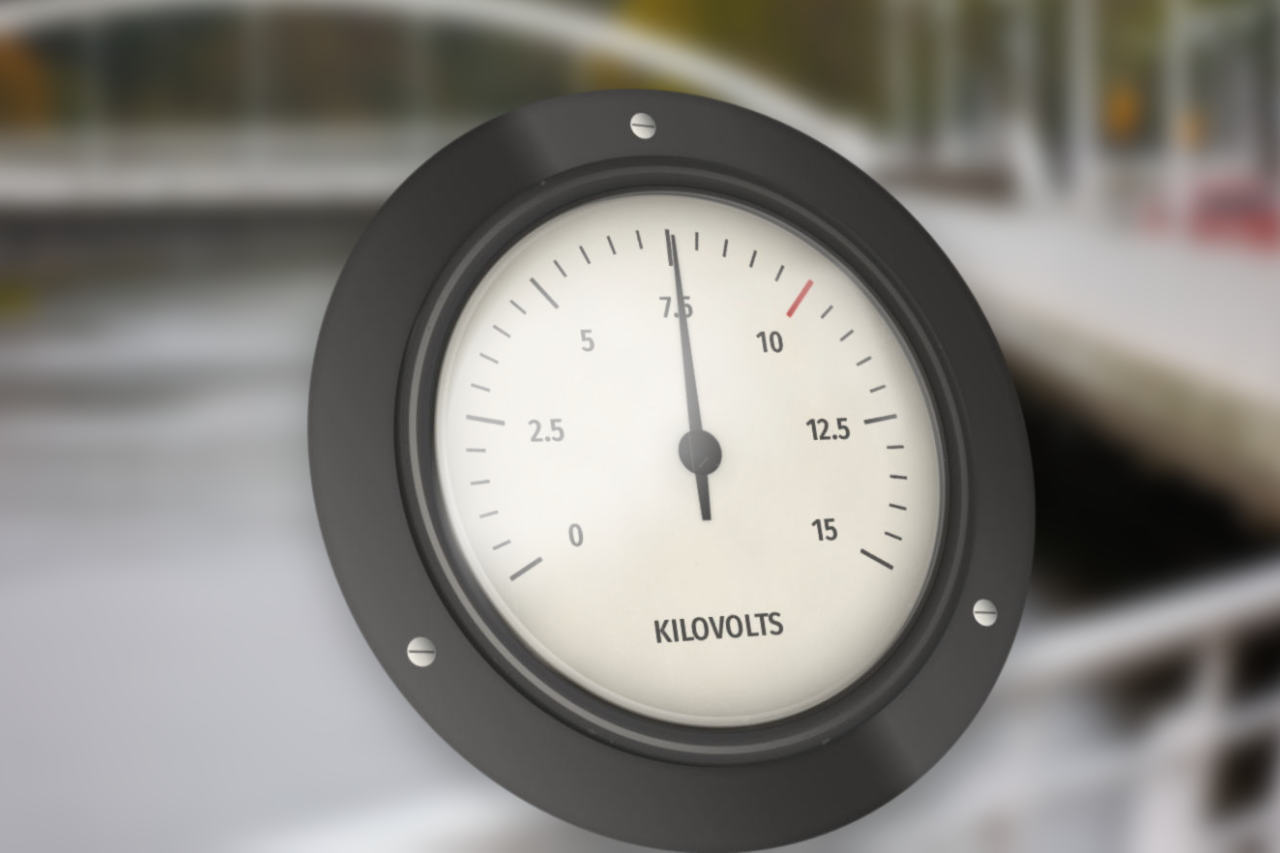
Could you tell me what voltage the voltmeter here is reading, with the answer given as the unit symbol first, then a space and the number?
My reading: kV 7.5
